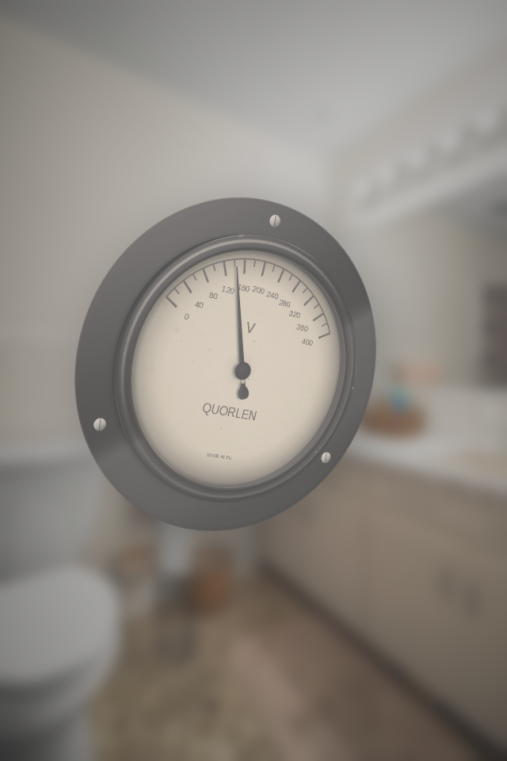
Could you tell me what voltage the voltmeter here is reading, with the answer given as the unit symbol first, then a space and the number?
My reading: V 140
